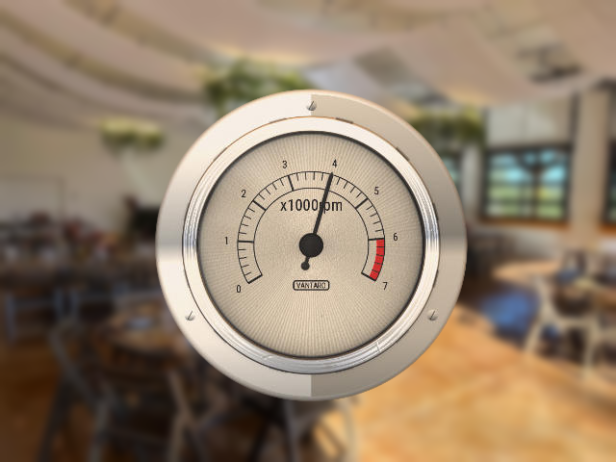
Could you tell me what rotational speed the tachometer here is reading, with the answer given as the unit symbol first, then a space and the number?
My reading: rpm 4000
